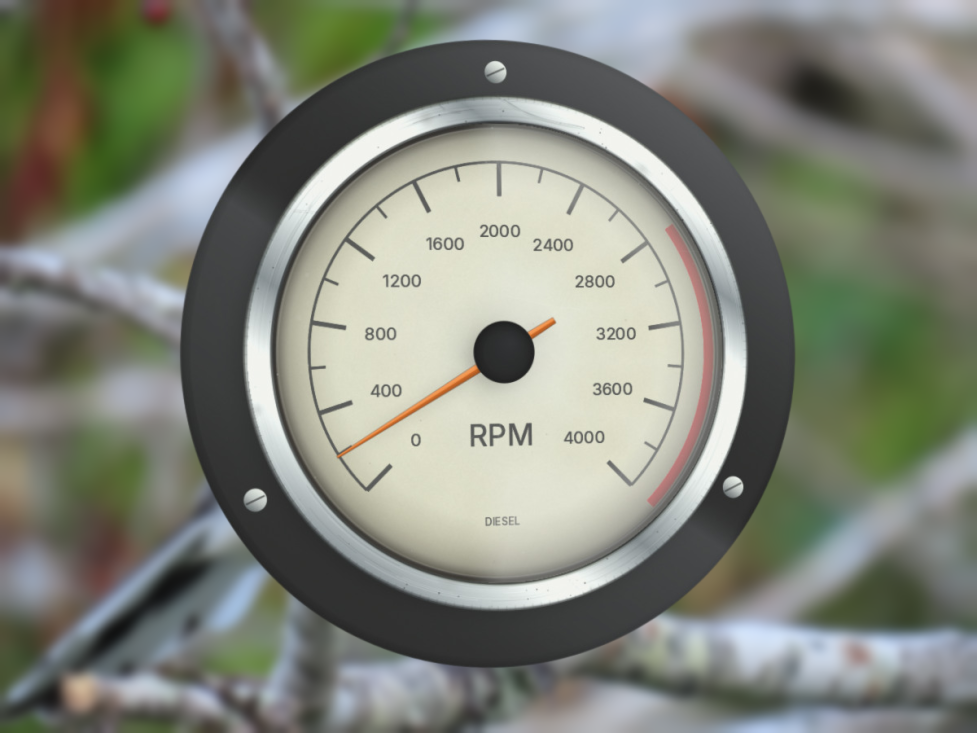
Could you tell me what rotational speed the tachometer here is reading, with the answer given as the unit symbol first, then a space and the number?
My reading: rpm 200
